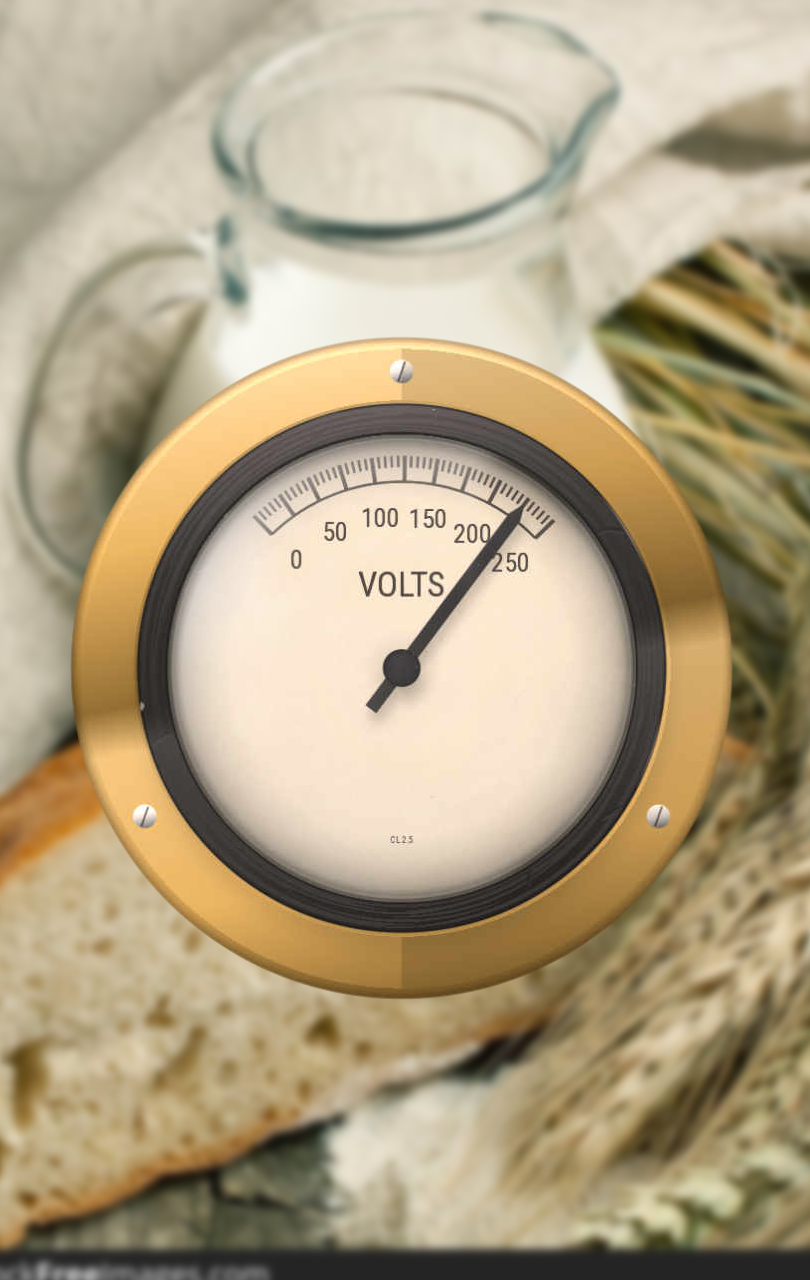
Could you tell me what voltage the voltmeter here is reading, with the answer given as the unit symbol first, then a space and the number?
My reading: V 225
